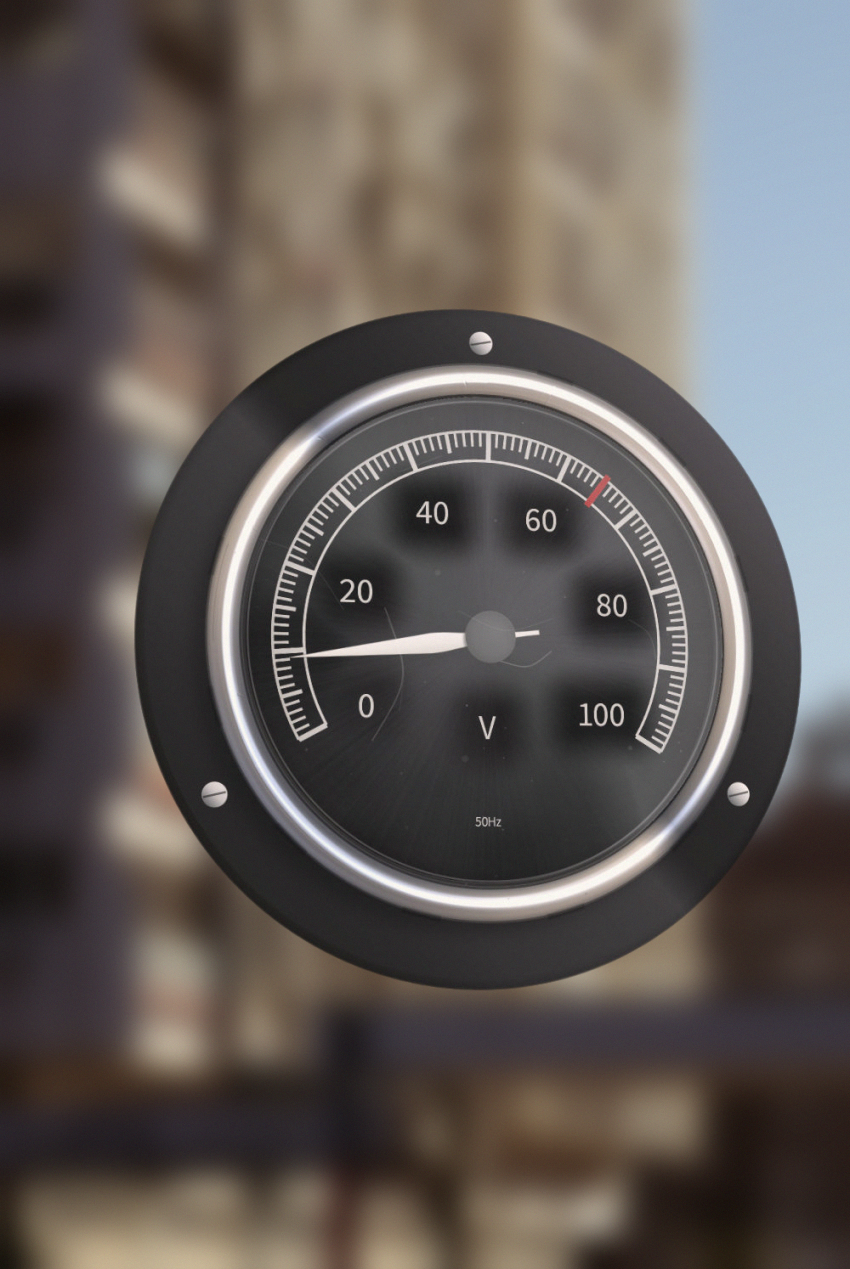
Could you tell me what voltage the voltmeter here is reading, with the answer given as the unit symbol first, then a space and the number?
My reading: V 9
